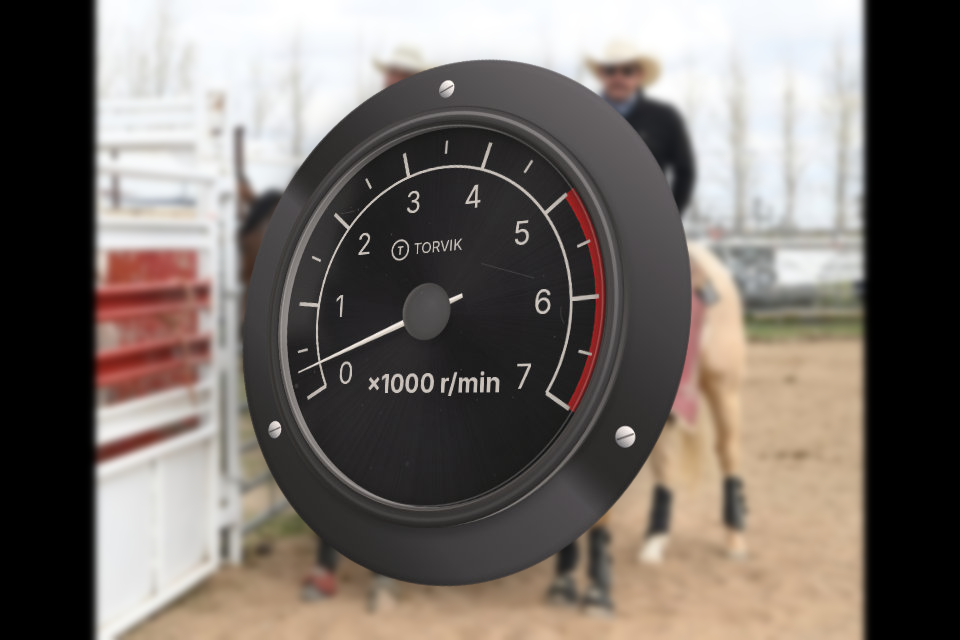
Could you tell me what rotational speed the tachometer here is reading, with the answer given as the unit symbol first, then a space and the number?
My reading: rpm 250
